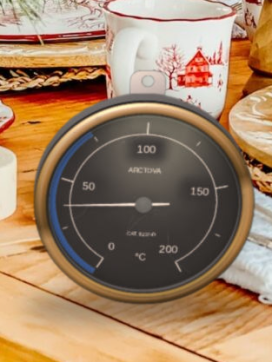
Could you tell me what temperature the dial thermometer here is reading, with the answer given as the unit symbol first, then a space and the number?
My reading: °C 37.5
